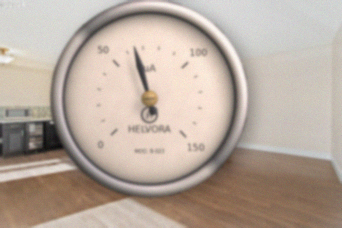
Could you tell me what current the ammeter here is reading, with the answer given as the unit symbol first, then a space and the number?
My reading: µA 65
